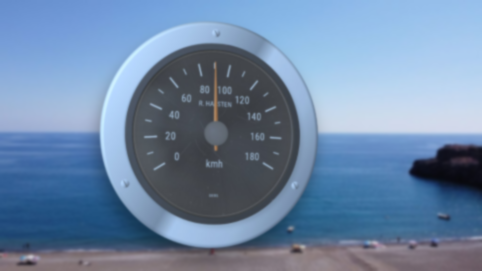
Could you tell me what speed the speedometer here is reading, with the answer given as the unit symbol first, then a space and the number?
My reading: km/h 90
